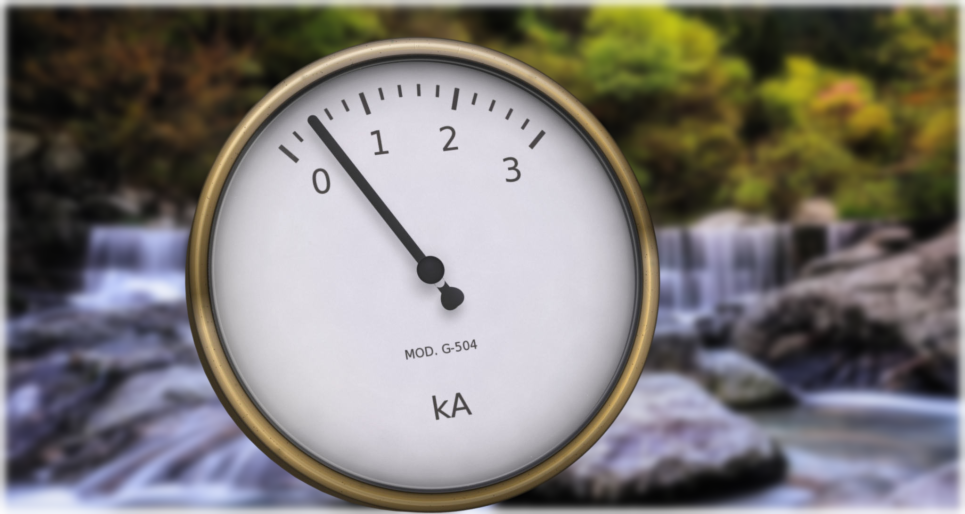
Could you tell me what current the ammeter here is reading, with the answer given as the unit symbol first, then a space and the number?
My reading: kA 0.4
